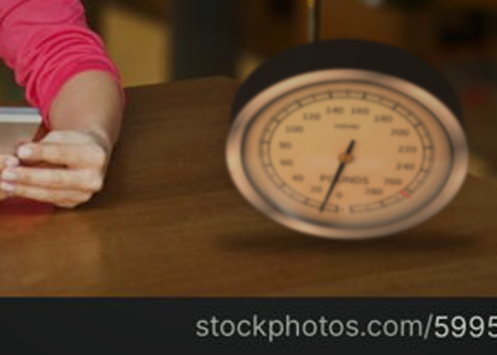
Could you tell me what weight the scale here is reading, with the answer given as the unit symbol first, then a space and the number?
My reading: lb 10
